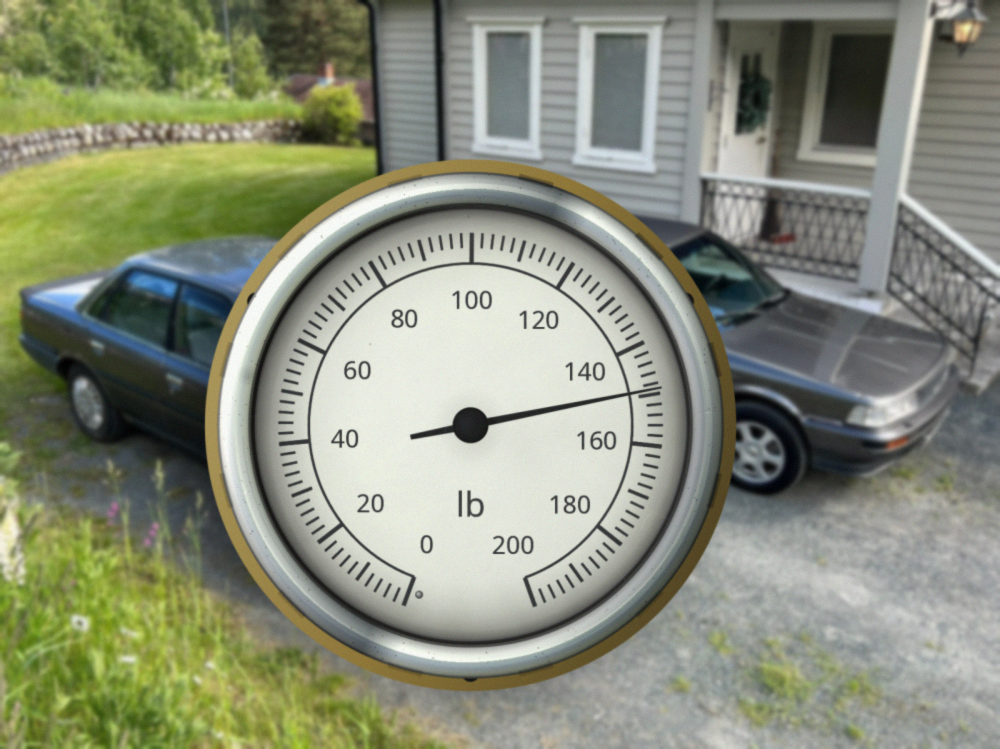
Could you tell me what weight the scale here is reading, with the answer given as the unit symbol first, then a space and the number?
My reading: lb 149
